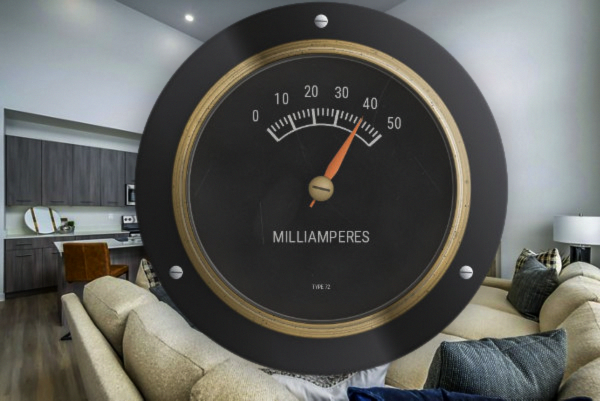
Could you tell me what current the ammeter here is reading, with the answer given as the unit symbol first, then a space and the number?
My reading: mA 40
